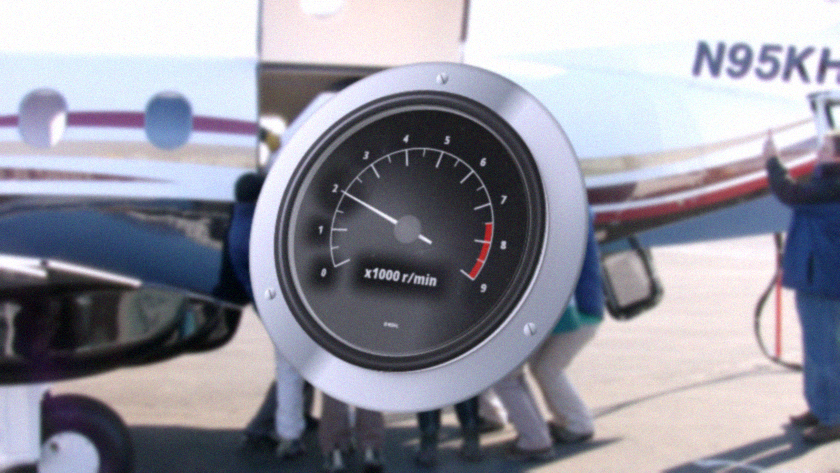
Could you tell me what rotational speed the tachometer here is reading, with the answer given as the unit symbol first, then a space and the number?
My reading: rpm 2000
